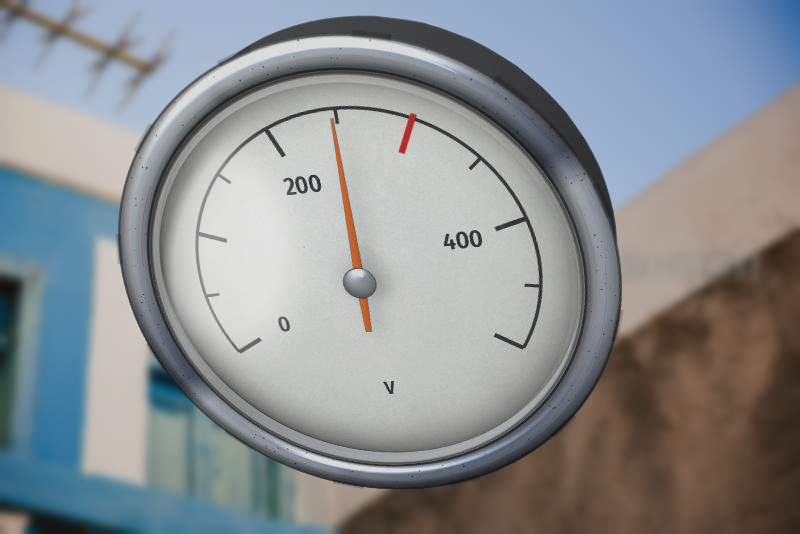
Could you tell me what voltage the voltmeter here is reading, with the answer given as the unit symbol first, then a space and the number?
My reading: V 250
